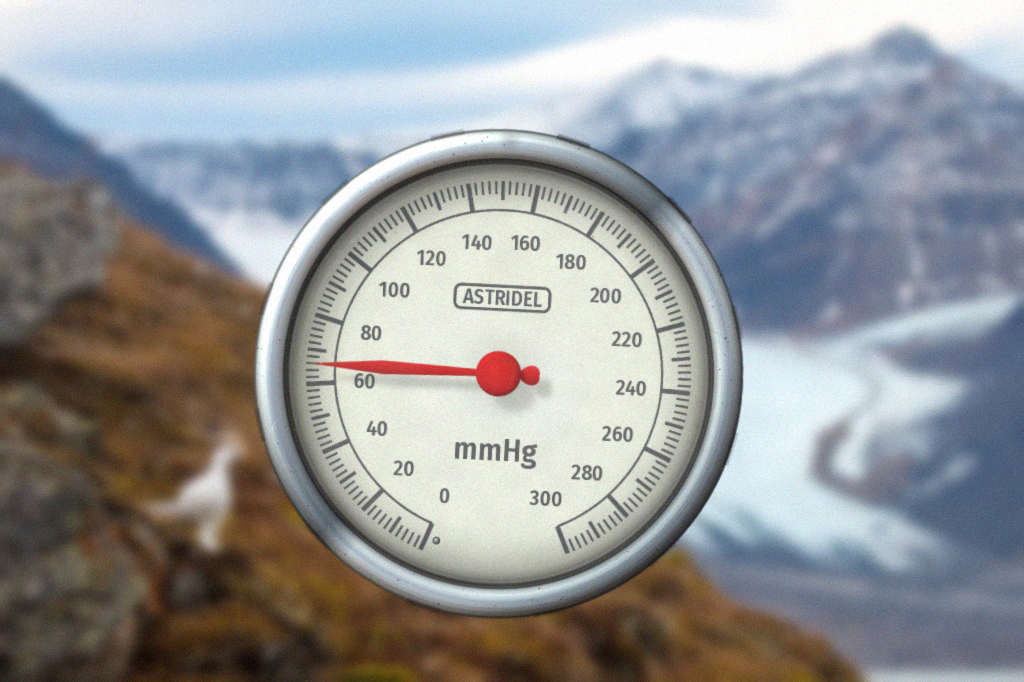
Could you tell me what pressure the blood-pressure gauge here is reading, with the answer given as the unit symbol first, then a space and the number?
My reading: mmHg 66
